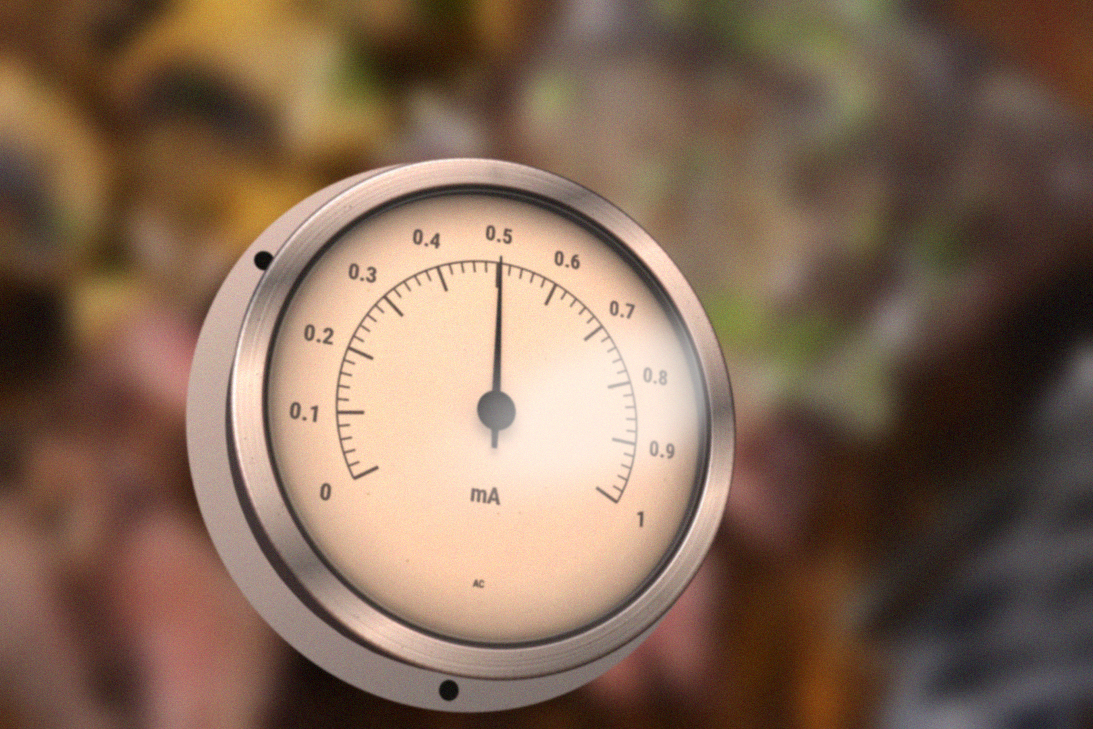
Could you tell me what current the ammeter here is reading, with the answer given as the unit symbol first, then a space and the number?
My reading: mA 0.5
